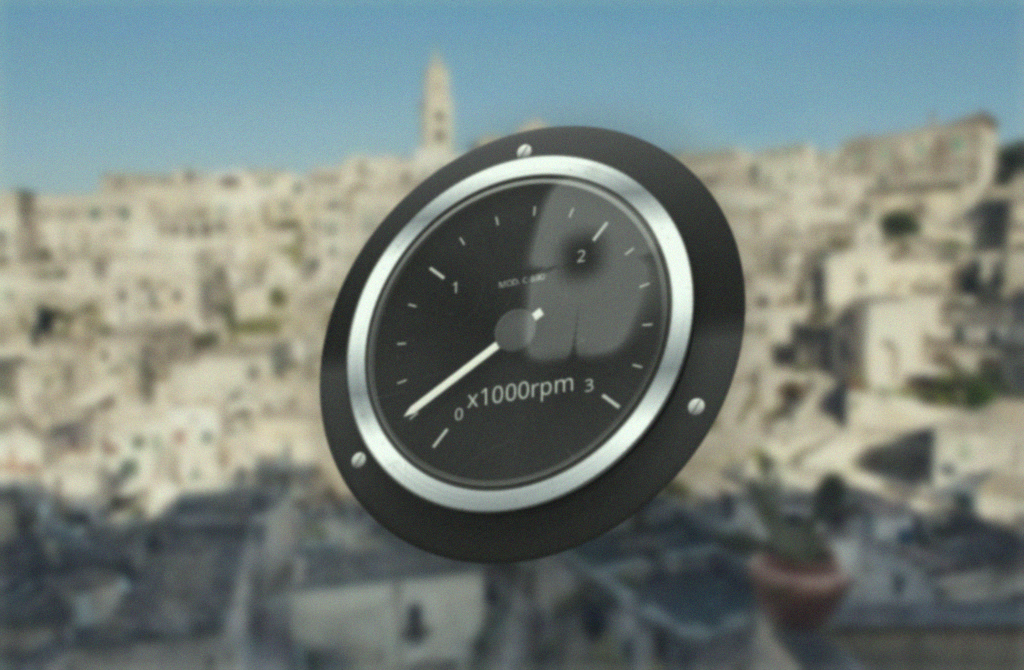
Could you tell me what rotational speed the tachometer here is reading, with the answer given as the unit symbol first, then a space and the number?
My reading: rpm 200
